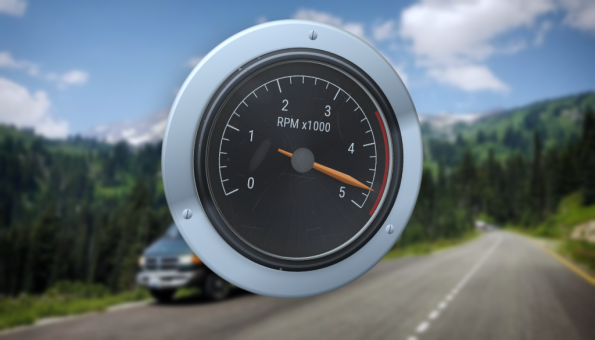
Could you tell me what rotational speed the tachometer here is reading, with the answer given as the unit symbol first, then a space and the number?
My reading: rpm 4700
